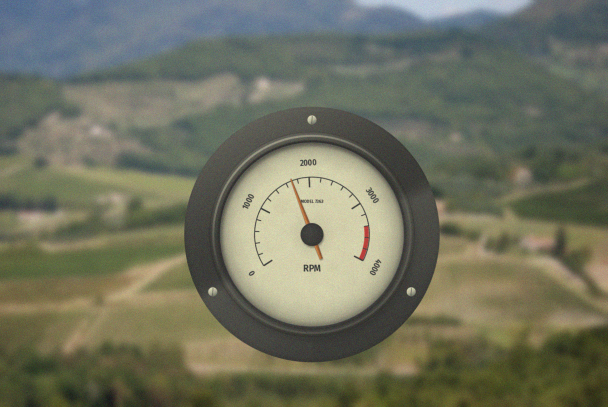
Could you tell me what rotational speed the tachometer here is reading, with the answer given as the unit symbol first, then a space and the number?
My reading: rpm 1700
